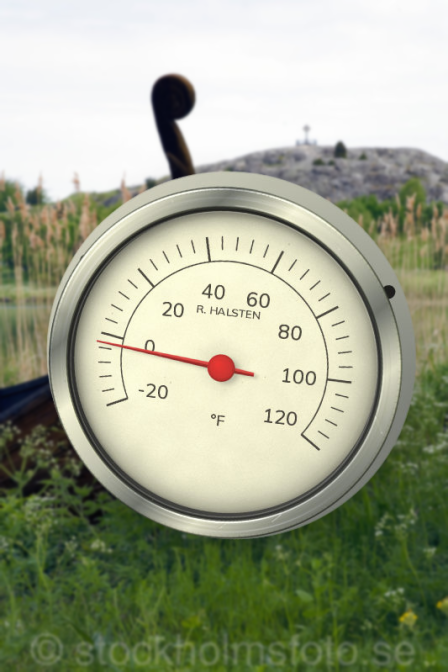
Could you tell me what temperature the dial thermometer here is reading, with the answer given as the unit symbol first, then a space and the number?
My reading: °F -2
